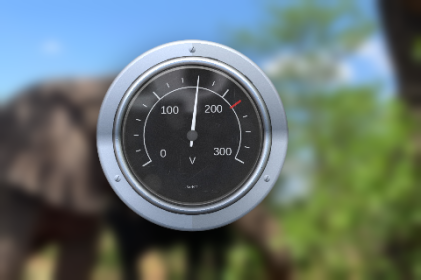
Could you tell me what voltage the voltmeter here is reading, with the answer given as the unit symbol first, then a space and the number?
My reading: V 160
